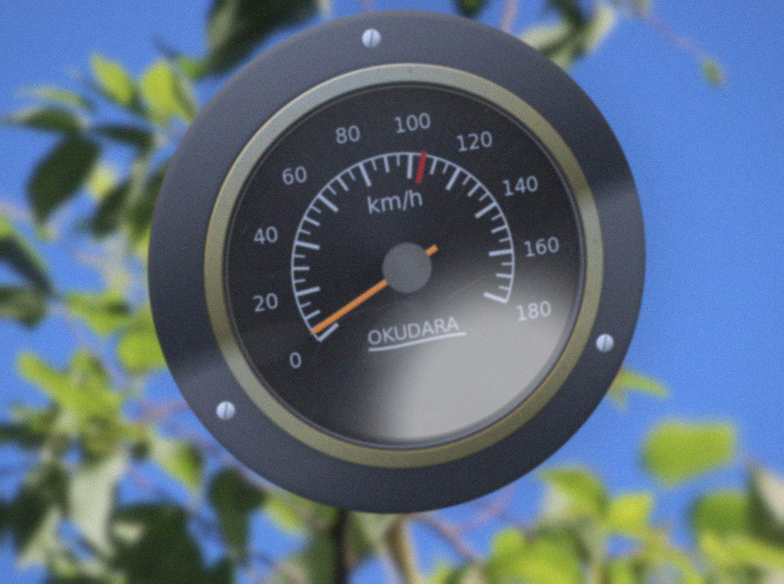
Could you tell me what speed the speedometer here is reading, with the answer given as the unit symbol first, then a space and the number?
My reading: km/h 5
